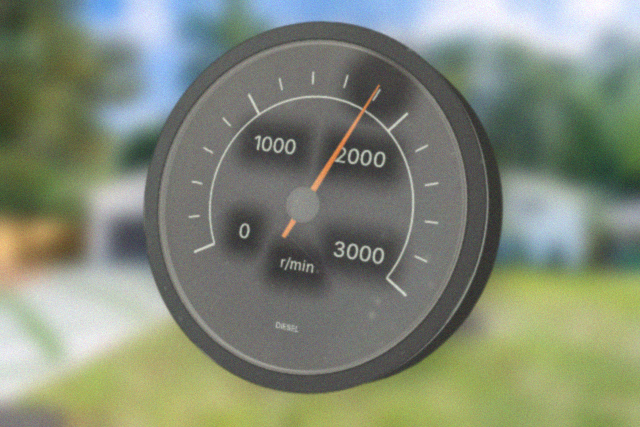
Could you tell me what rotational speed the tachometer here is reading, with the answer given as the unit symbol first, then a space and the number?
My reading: rpm 1800
